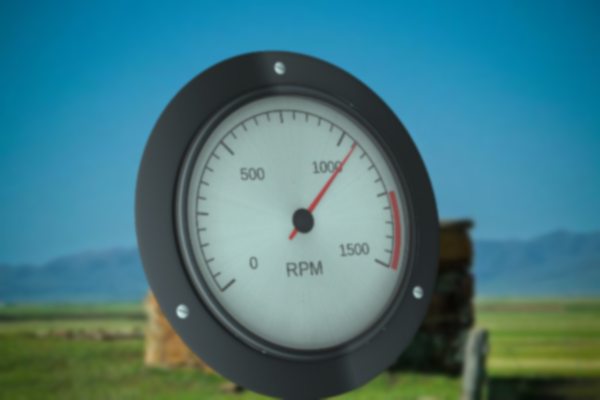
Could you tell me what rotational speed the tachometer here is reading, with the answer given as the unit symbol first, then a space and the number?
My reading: rpm 1050
